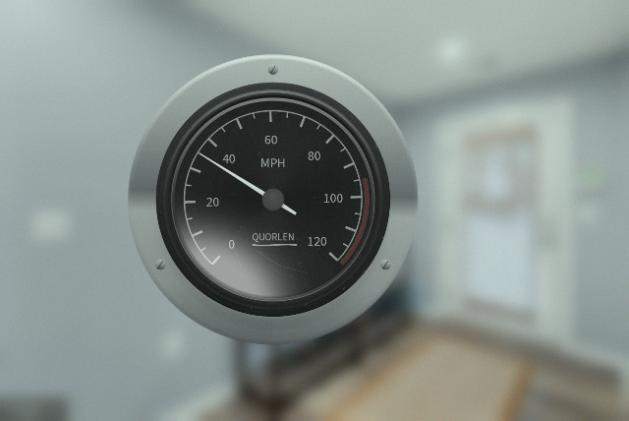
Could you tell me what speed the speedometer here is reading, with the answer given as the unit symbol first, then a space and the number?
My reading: mph 35
